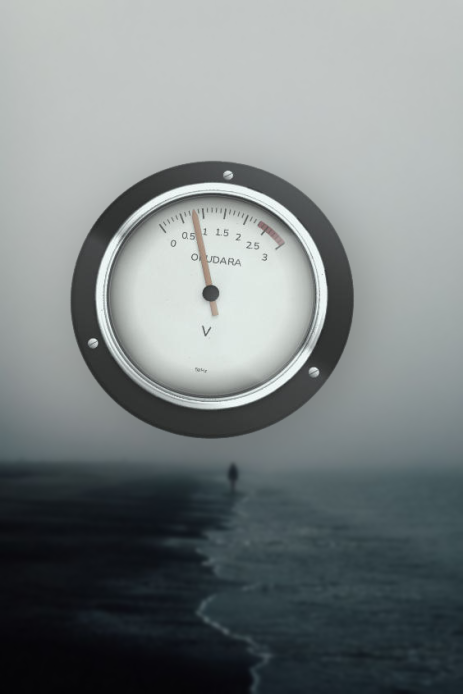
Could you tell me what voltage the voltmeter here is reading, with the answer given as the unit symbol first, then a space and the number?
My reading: V 0.8
